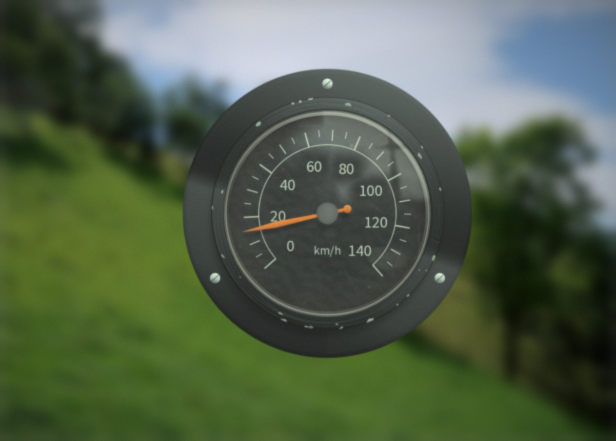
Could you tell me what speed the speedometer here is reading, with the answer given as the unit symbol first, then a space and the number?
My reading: km/h 15
